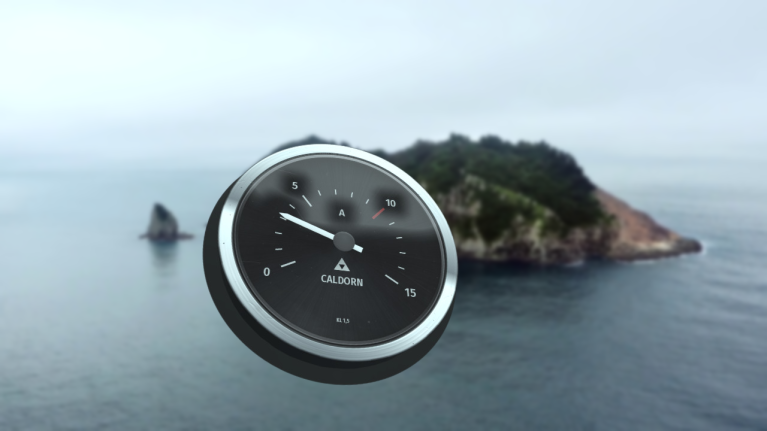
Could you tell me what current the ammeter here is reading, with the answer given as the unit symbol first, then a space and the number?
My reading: A 3
